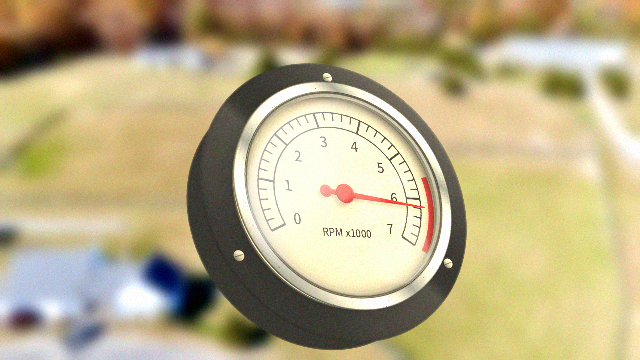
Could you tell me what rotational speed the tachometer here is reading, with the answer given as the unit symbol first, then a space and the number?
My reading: rpm 6200
